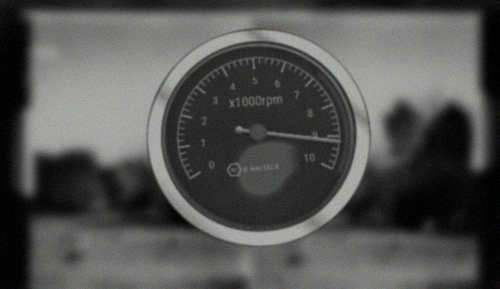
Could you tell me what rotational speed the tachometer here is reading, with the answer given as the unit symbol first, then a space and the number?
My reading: rpm 9200
